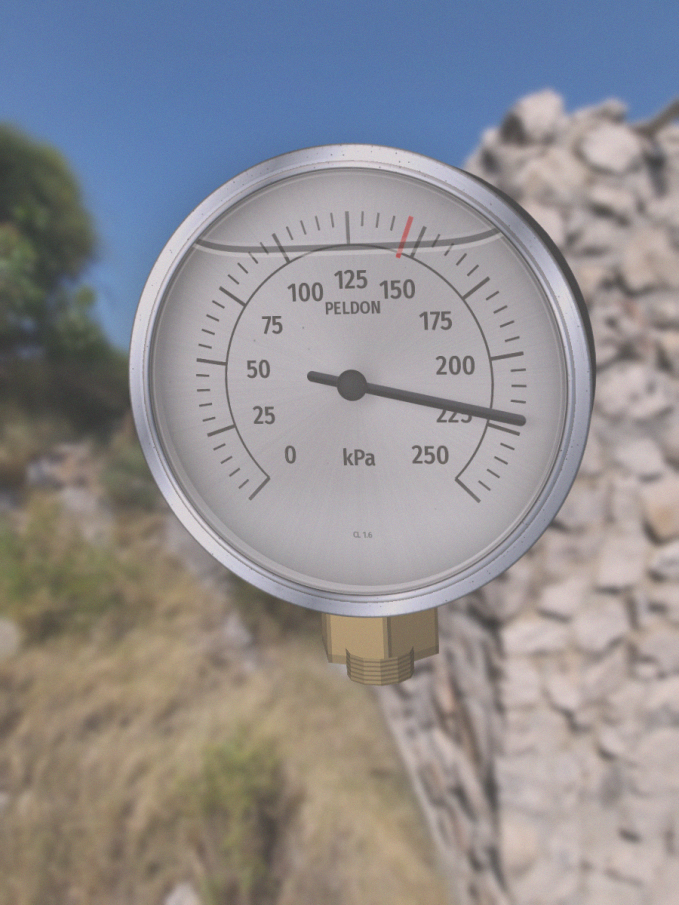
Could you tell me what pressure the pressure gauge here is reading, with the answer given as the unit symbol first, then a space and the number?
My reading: kPa 220
